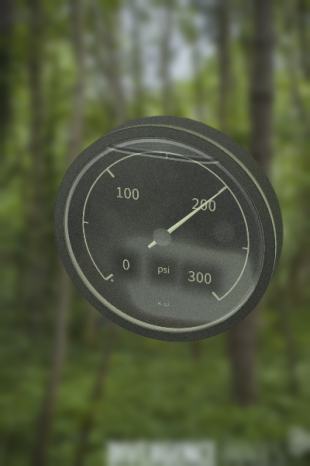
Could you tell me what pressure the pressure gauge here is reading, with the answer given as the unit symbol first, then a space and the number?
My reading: psi 200
